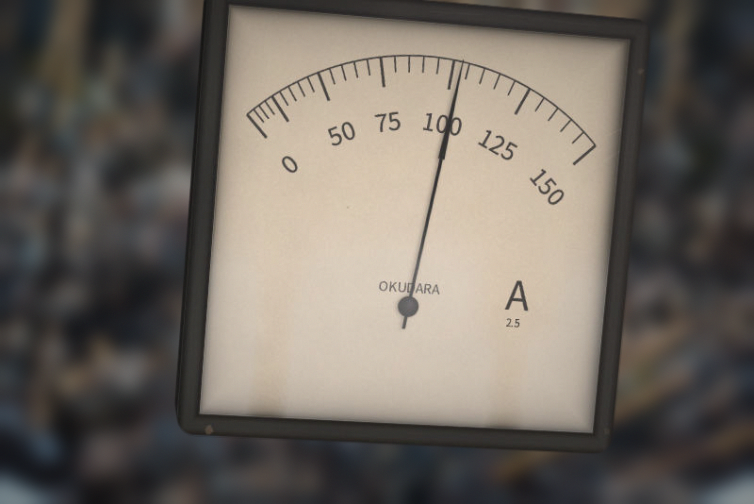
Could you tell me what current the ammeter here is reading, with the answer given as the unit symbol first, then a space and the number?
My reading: A 102.5
